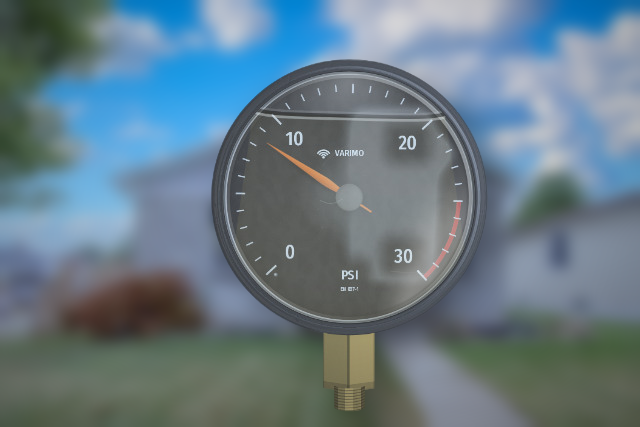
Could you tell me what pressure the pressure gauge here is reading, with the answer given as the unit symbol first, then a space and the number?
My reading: psi 8.5
